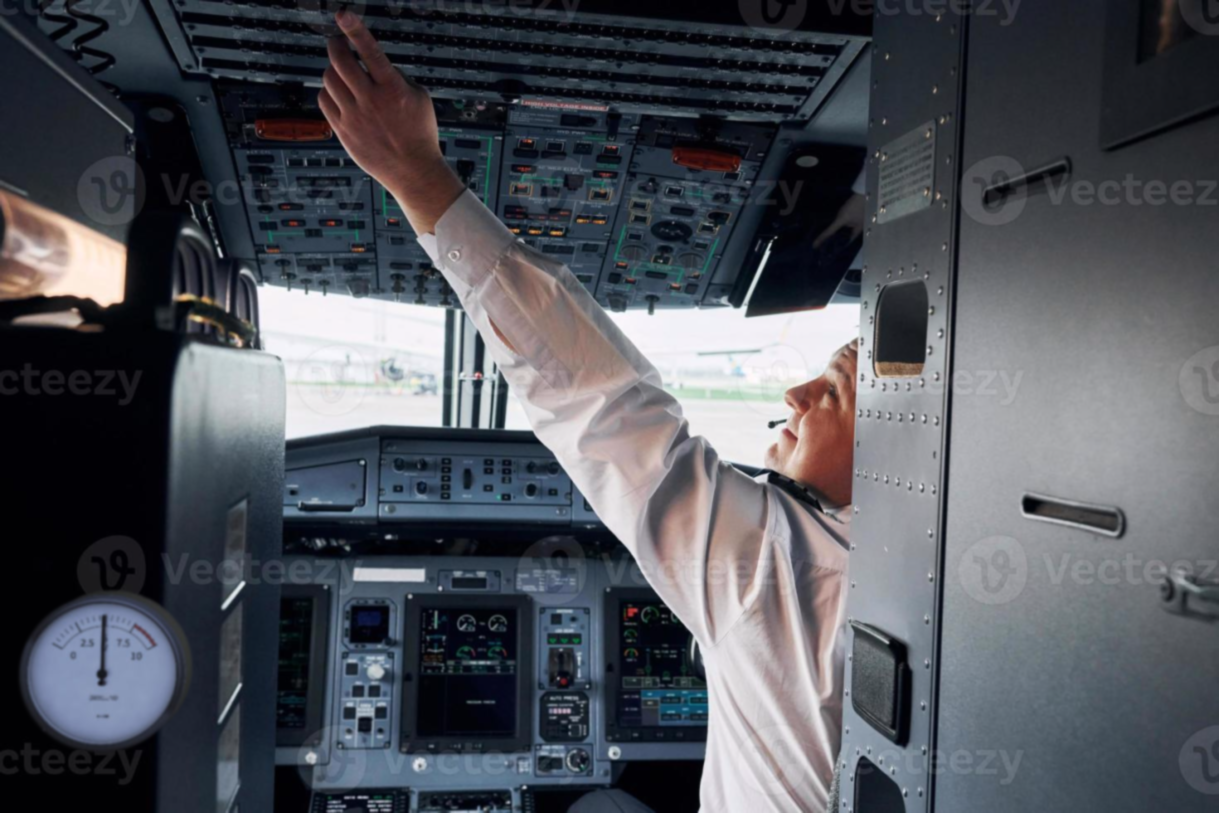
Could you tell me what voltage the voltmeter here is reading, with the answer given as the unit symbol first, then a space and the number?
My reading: V 5
